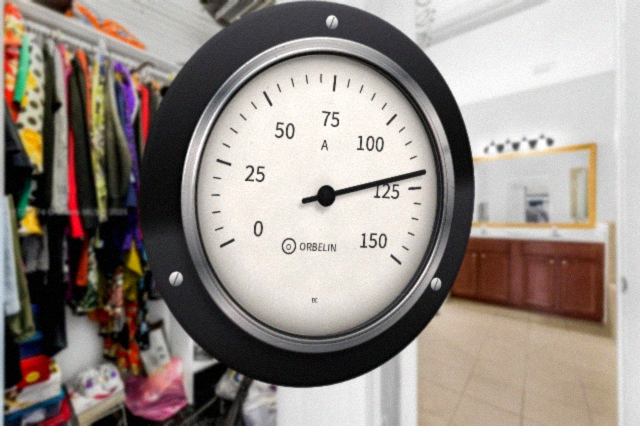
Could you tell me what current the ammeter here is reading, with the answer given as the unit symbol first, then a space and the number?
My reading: A 120
